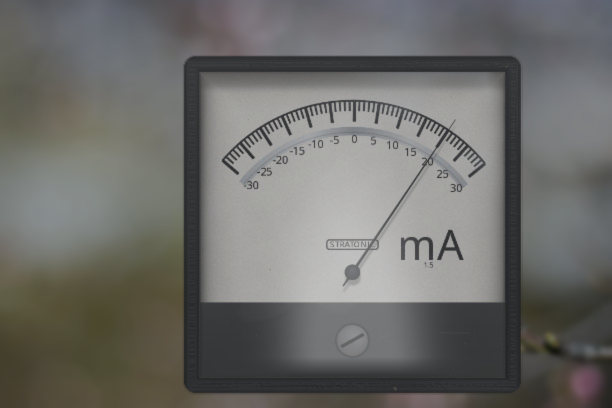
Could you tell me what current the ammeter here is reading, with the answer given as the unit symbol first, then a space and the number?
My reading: mA 20
